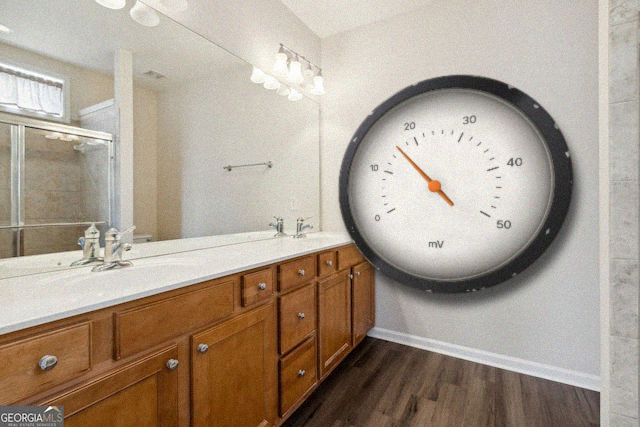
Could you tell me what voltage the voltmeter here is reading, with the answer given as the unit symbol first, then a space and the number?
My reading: mV 16
